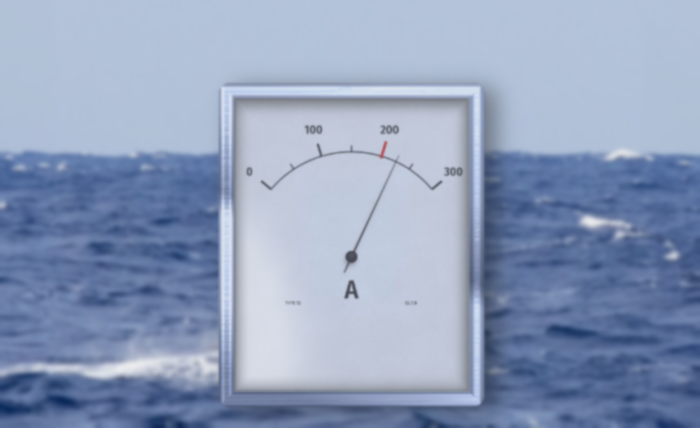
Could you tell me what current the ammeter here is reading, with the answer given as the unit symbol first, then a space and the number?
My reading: A 225
